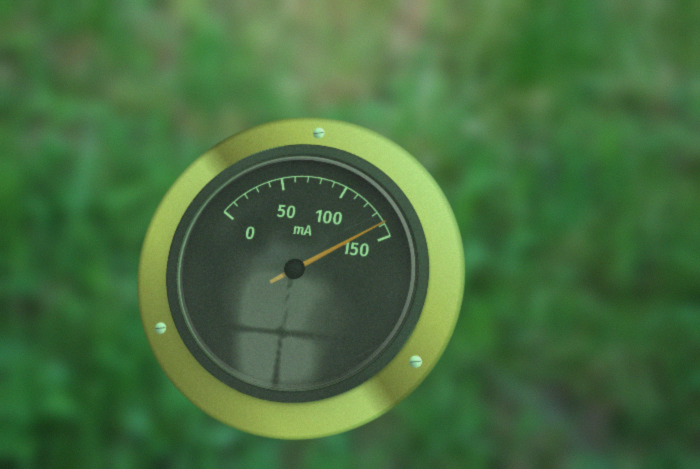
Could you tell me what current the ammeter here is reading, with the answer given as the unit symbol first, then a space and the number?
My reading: mA 140
